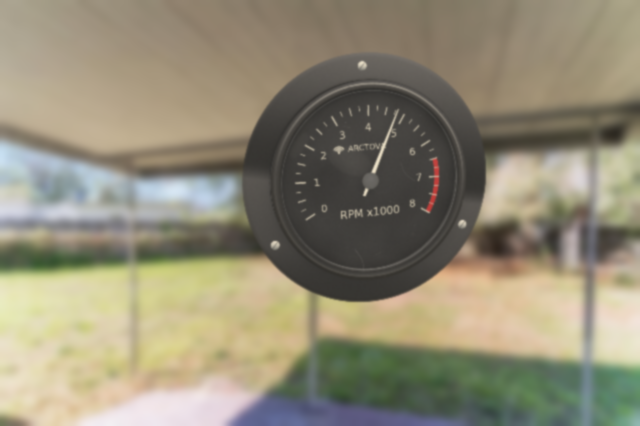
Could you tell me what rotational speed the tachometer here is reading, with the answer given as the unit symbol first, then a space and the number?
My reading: rpm 4750
